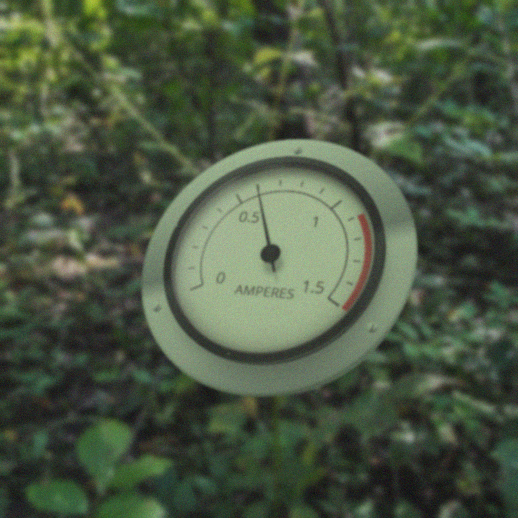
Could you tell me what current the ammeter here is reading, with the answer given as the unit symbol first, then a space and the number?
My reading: A 0.6
